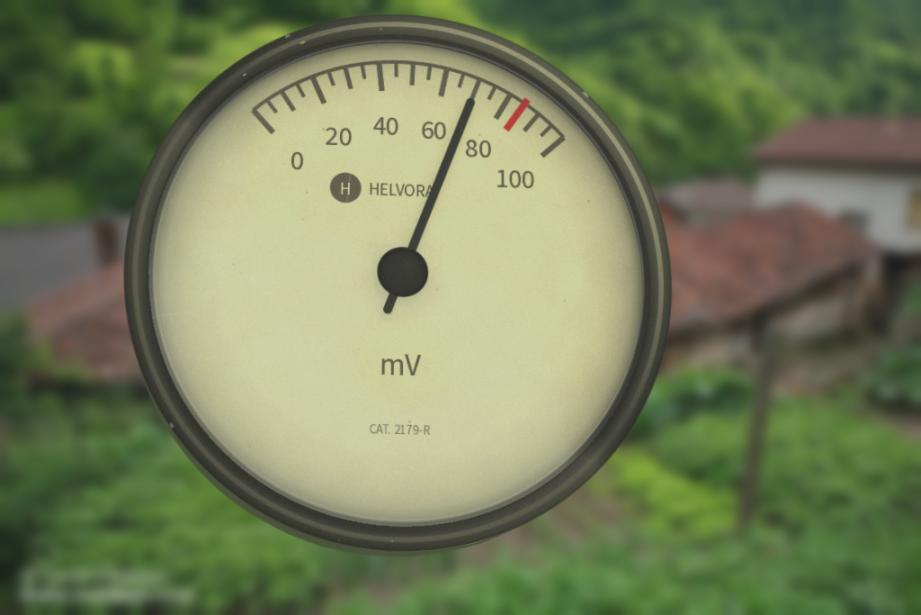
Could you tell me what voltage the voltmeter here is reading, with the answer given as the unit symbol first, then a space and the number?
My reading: mV 70
